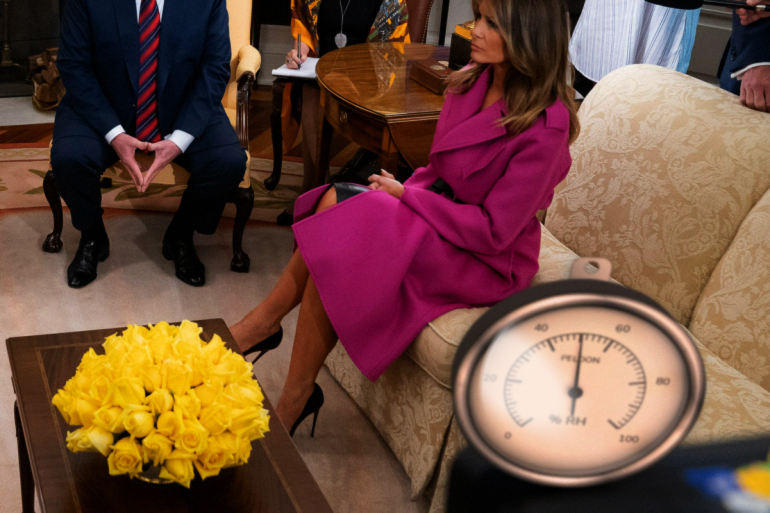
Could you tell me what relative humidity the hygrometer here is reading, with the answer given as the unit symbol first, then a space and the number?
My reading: % 50
